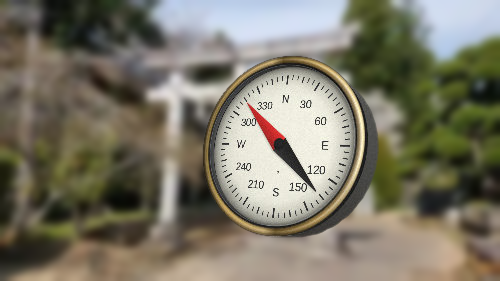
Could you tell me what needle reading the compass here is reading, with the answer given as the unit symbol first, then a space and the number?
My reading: ° 315
